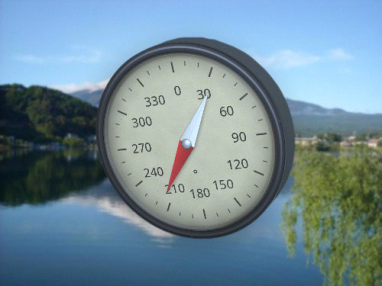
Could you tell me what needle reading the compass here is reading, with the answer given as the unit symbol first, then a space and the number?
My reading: ° 215
